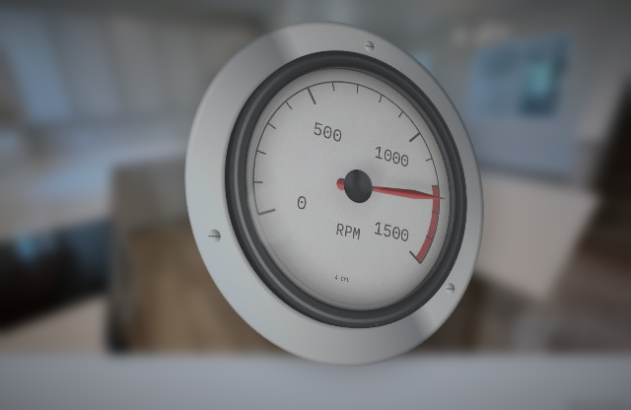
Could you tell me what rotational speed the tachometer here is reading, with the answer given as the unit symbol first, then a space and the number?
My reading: rpm 1250
